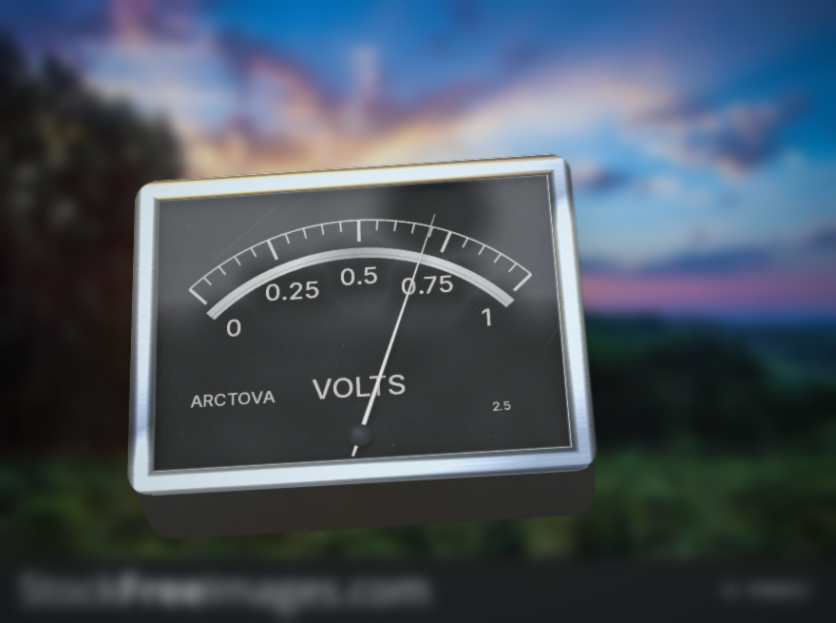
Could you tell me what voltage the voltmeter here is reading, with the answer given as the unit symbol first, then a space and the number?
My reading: V 0.7
